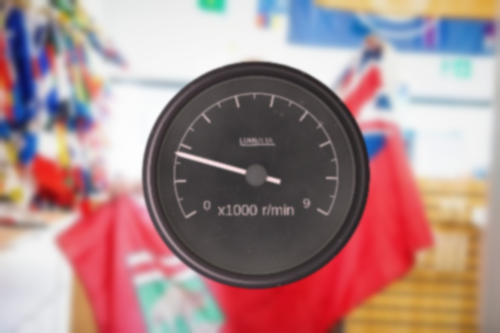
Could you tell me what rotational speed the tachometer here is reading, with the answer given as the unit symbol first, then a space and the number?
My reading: rpm 1750
